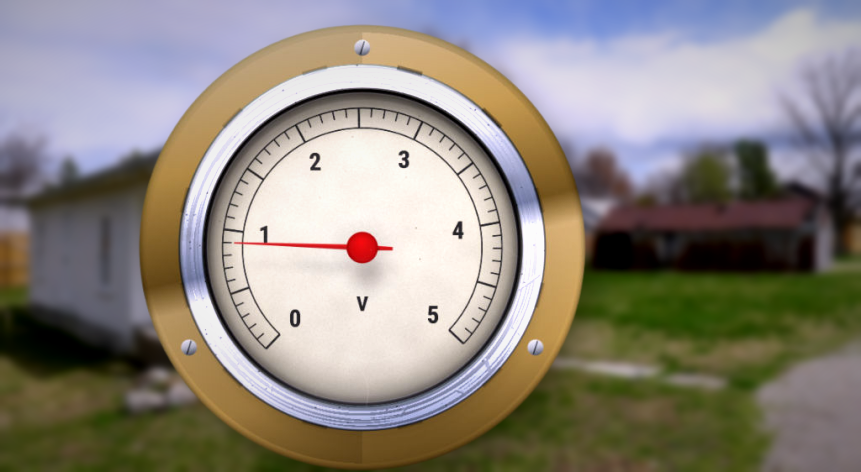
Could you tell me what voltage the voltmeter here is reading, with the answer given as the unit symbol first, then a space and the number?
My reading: V 0.9
